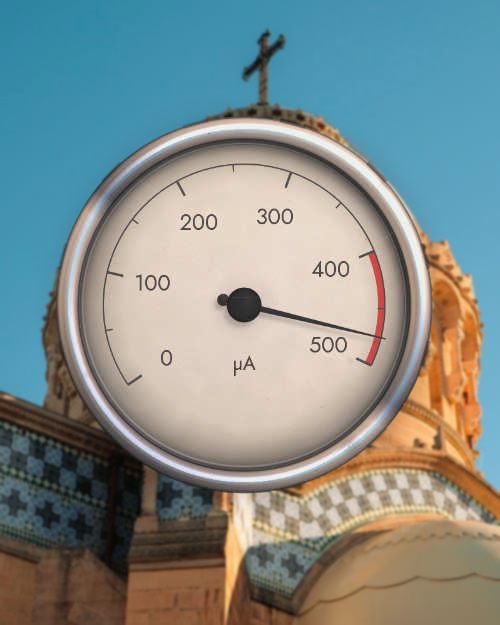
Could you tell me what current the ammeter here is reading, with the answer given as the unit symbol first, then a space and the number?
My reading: µA 475
